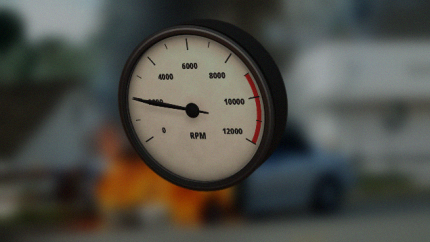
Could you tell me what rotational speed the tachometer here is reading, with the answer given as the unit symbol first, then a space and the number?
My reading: rpm 2000
